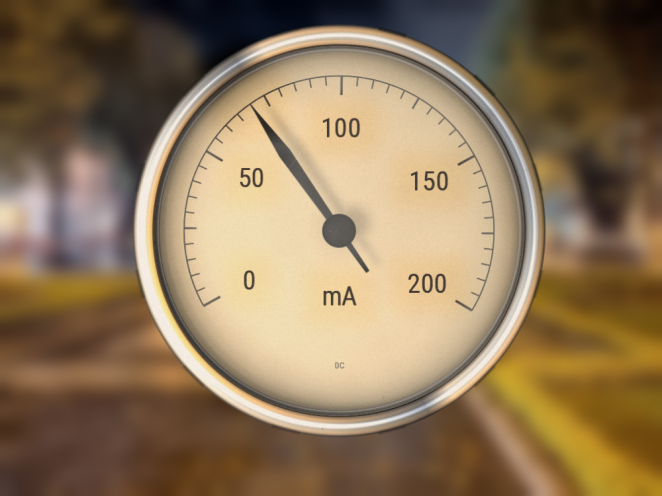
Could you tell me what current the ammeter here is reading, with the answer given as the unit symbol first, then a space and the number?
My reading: mA 70
